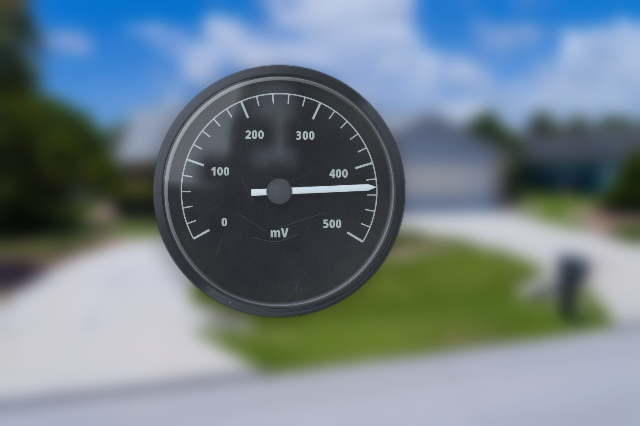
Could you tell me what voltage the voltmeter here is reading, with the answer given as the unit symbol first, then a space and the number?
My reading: mV 430
